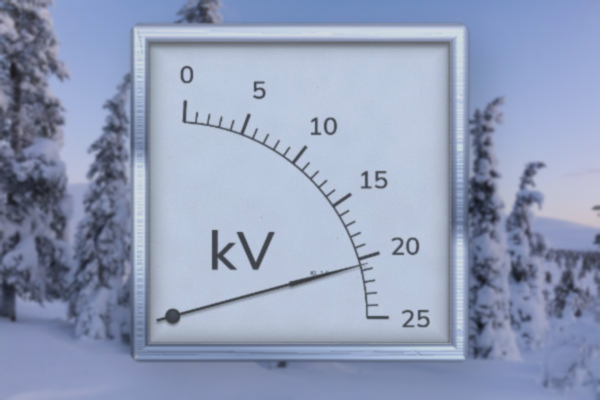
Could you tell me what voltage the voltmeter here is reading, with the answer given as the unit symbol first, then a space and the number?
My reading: kV 20.5
